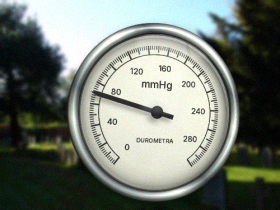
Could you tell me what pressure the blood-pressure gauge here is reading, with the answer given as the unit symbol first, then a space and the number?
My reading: mmHg 70
